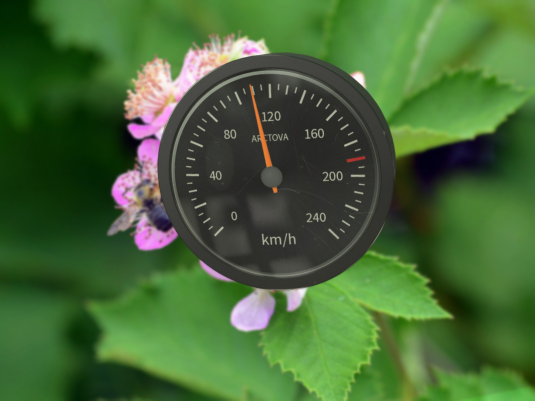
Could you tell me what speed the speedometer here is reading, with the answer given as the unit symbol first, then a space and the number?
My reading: km/h 110
